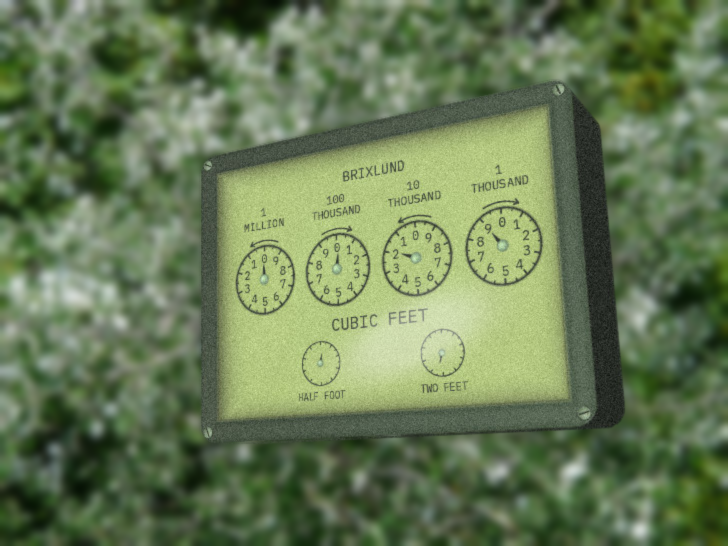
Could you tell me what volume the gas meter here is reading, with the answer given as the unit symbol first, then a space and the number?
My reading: ft³ 1900
